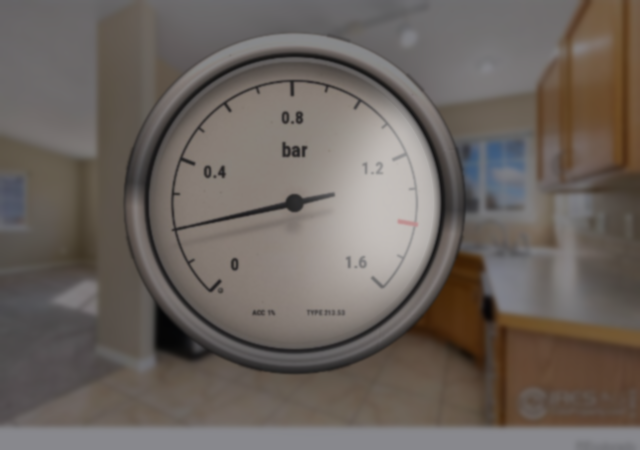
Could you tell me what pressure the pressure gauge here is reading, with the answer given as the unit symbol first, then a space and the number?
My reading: bar 0.2
